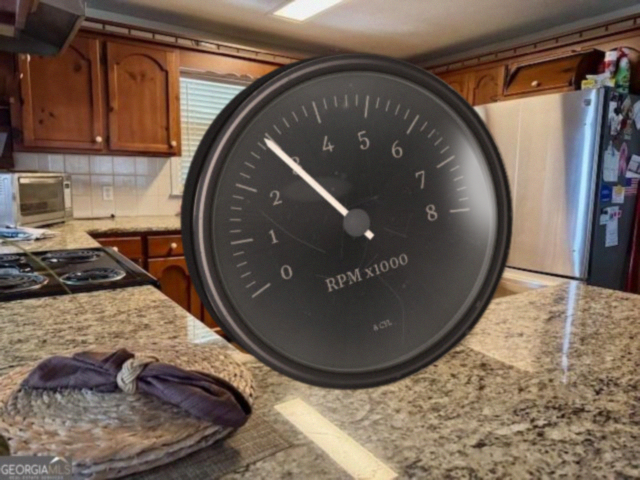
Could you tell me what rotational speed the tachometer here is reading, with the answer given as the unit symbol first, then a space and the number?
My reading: rpm 2900
